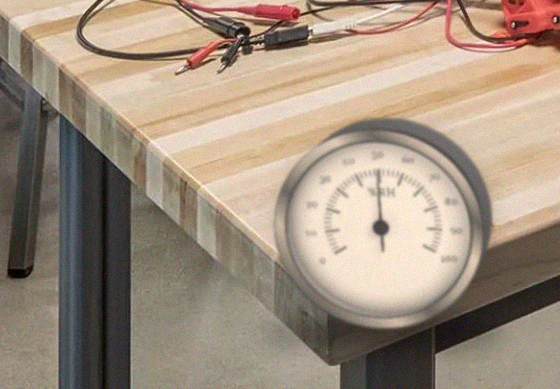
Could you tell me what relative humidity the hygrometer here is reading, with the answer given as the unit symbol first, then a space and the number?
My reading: % 50
